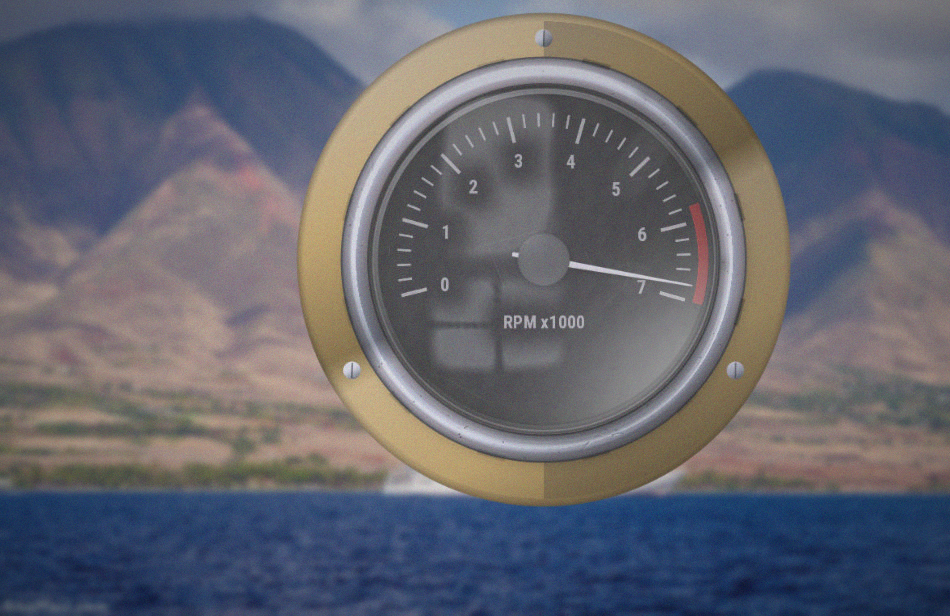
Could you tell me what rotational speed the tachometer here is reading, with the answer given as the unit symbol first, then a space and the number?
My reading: rpm 6800
